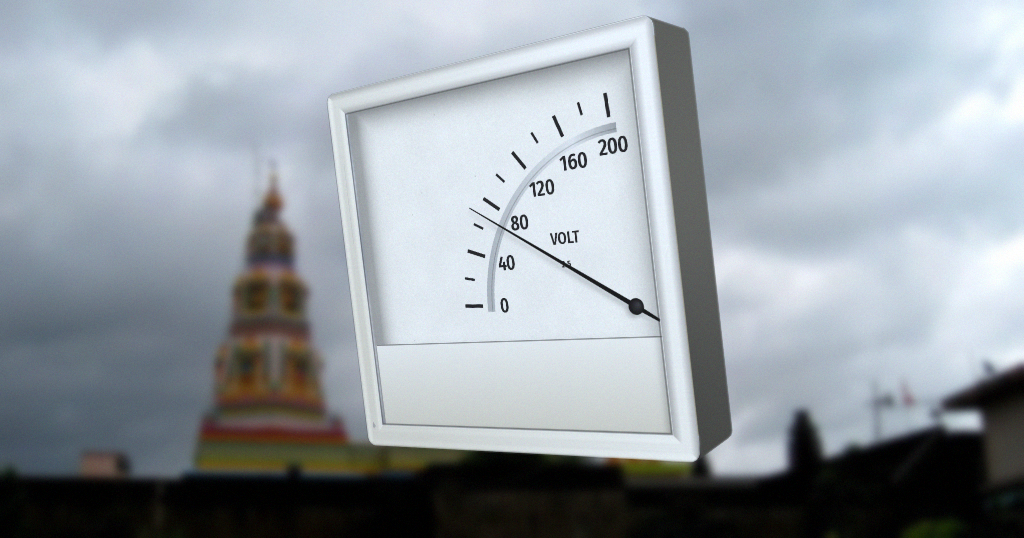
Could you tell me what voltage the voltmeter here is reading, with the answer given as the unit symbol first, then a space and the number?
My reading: V 70
